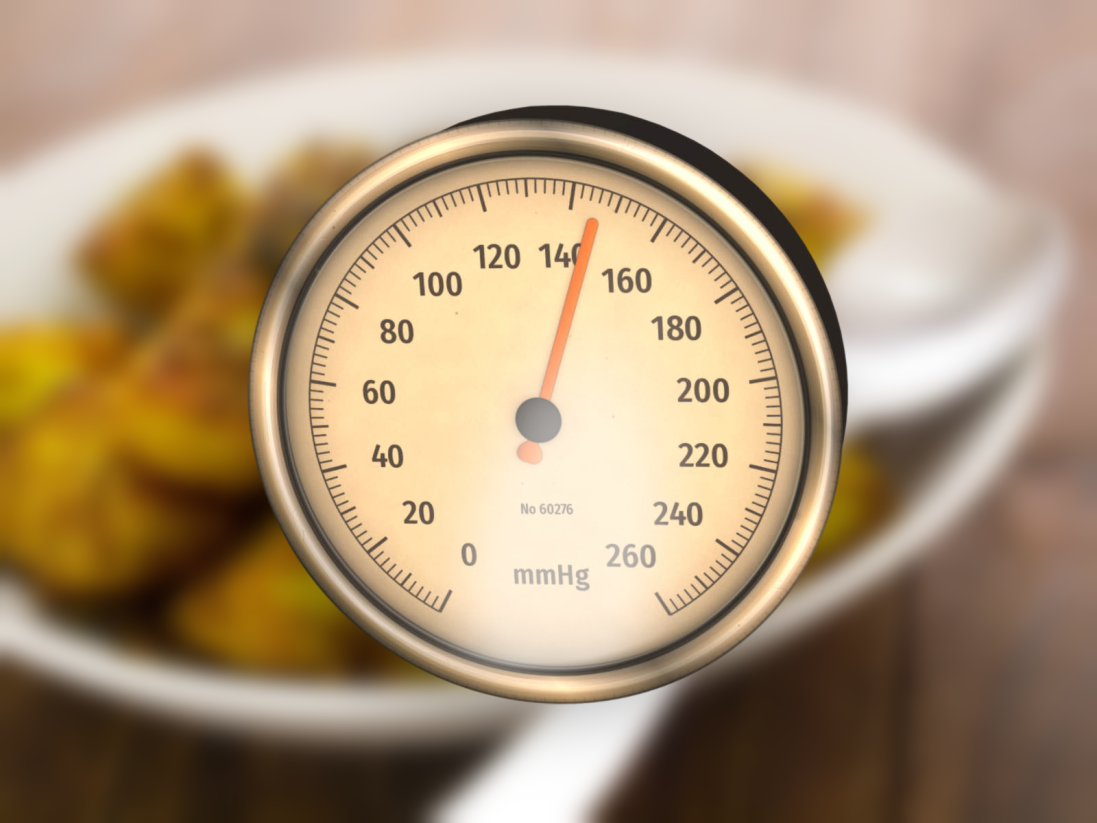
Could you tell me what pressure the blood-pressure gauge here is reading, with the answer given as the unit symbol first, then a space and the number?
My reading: mmHg 146
